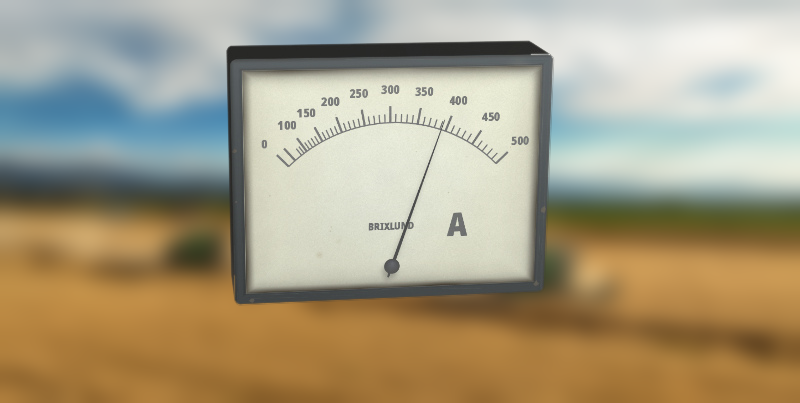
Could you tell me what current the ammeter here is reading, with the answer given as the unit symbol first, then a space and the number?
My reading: A 390
